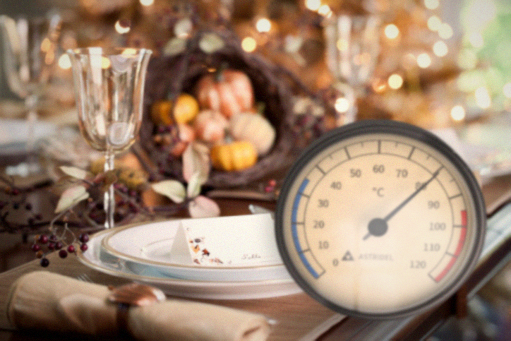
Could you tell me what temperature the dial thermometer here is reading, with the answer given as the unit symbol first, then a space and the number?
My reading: °C 80
